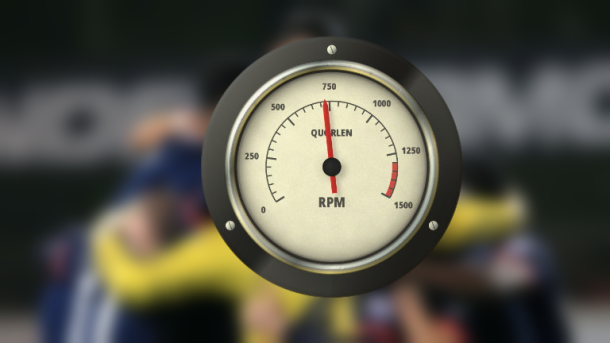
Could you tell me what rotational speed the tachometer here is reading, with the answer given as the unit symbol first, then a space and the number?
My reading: rpm 725
